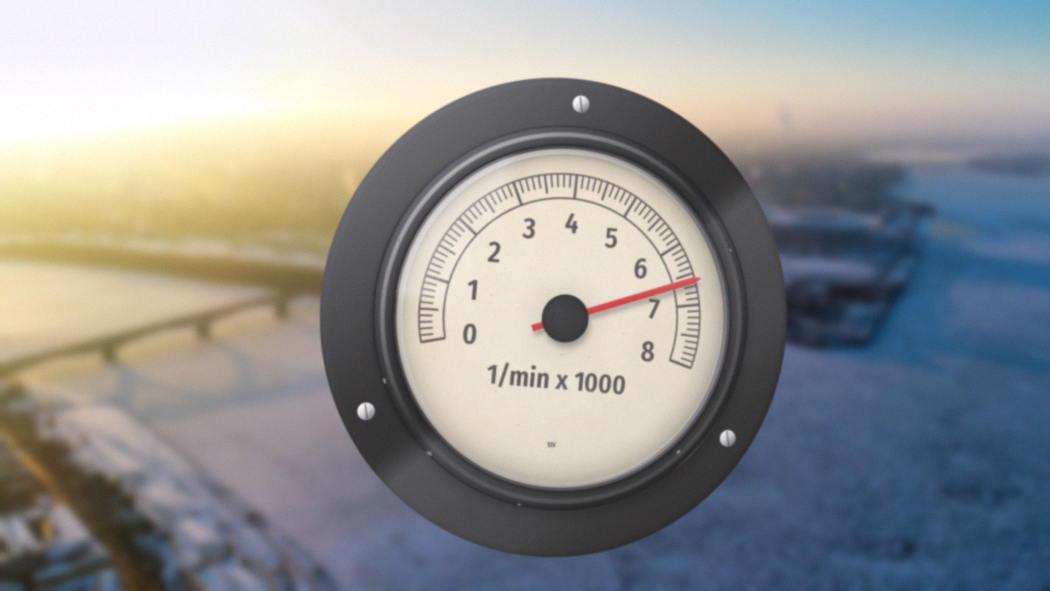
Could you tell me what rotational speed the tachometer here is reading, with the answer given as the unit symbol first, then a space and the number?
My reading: rpm 6600
